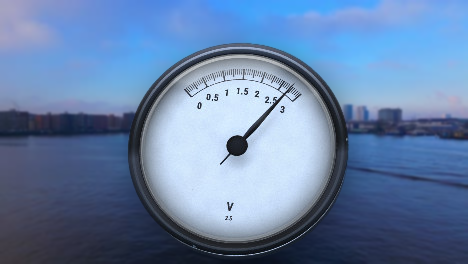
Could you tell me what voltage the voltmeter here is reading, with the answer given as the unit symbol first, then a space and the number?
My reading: V 2.75
